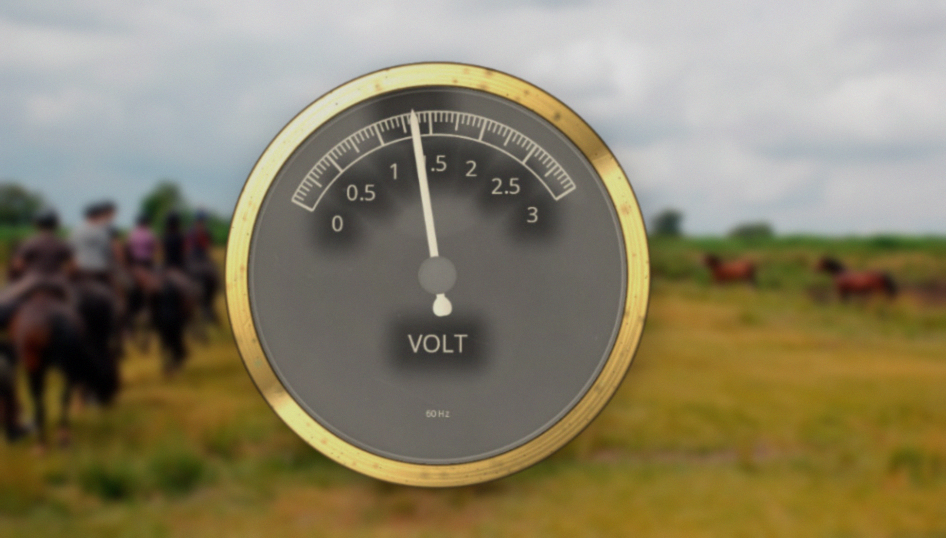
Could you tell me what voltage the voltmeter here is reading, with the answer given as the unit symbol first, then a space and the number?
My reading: V 1.35
